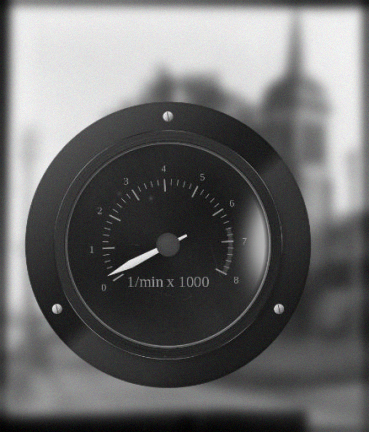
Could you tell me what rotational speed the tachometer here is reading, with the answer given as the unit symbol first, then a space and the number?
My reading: rpm 200
